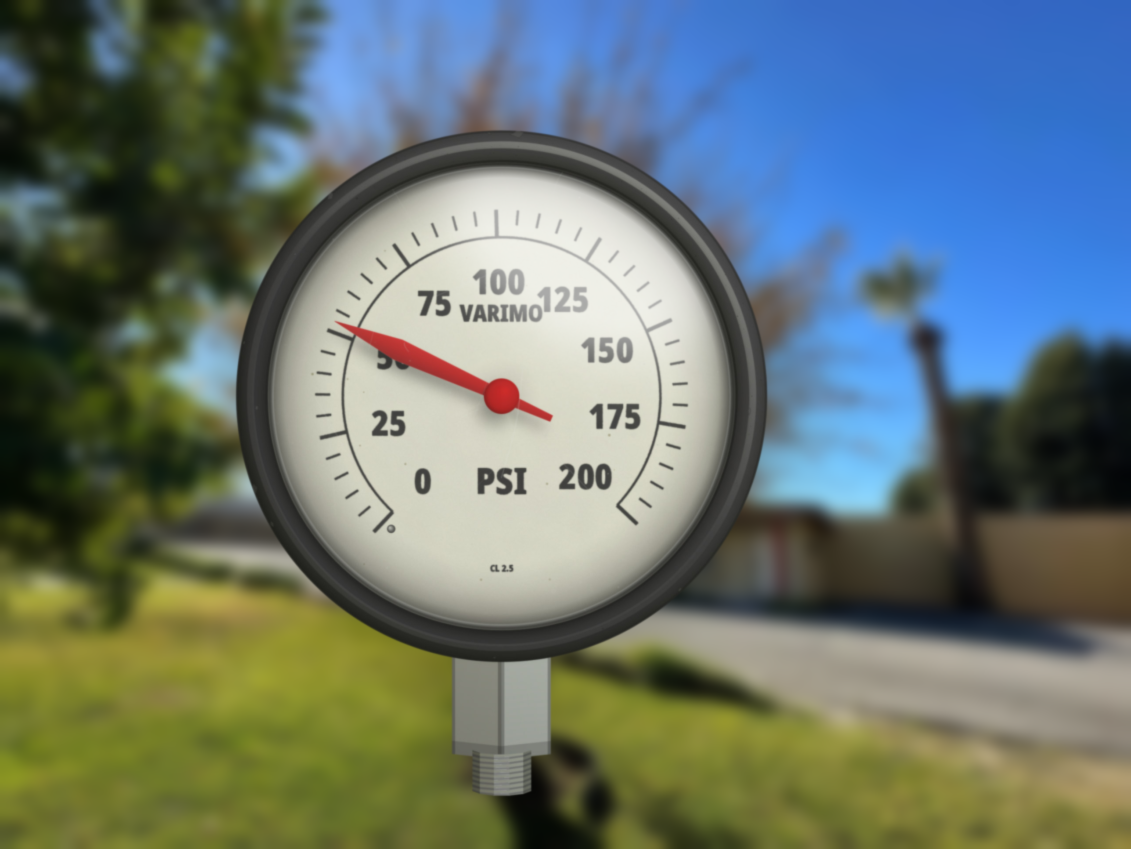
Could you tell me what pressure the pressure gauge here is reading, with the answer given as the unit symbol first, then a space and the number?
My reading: psi 52.5
